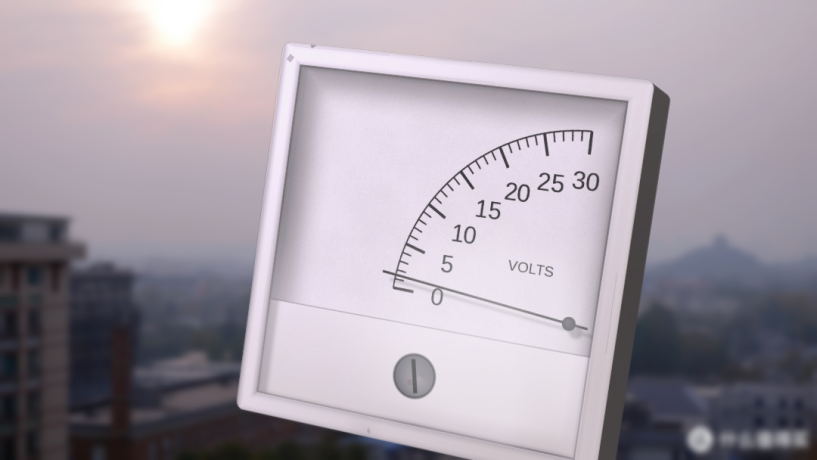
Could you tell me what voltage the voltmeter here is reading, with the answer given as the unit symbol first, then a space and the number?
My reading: V 1.5
